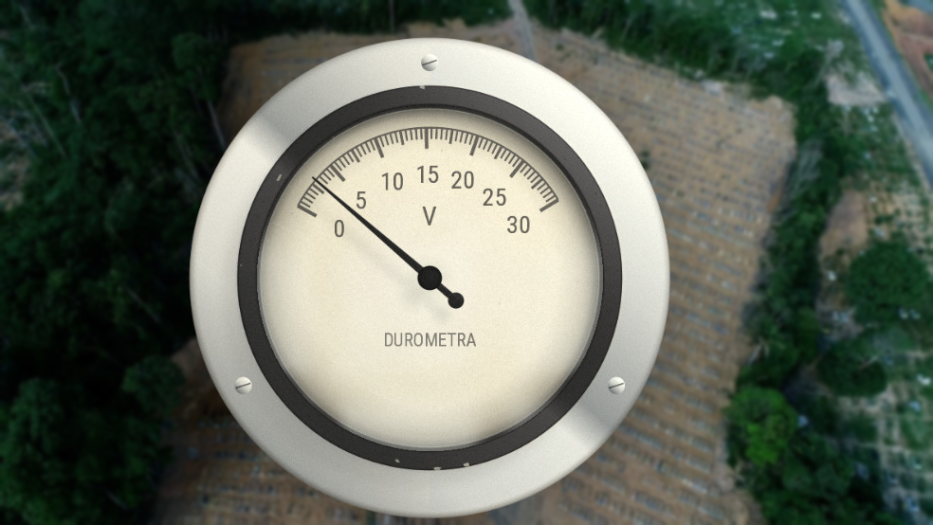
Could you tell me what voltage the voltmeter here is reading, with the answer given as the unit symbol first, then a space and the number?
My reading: V 3
